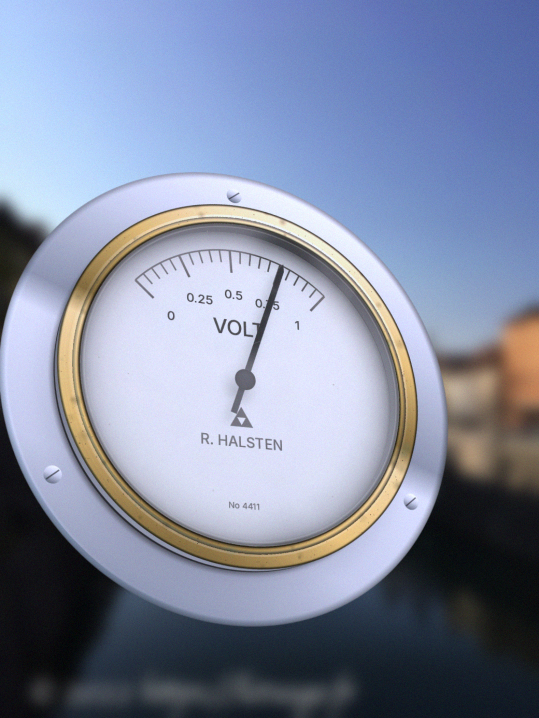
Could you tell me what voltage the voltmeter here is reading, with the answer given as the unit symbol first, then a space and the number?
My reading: V 0.75
